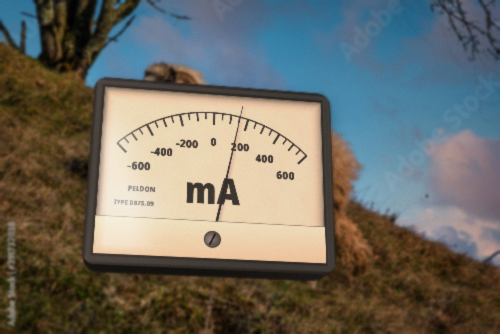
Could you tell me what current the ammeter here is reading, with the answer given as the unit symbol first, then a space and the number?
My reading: mA 150
